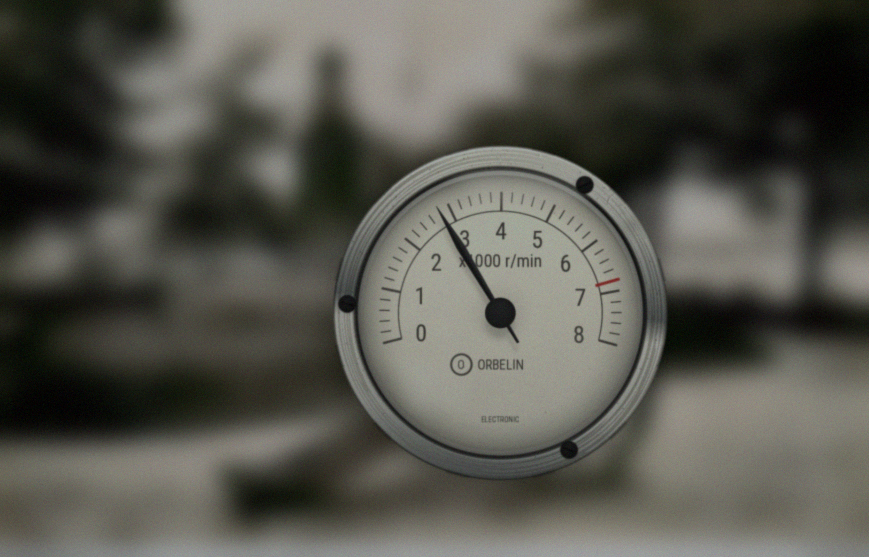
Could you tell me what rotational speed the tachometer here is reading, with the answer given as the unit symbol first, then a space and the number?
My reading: rpm 2800
